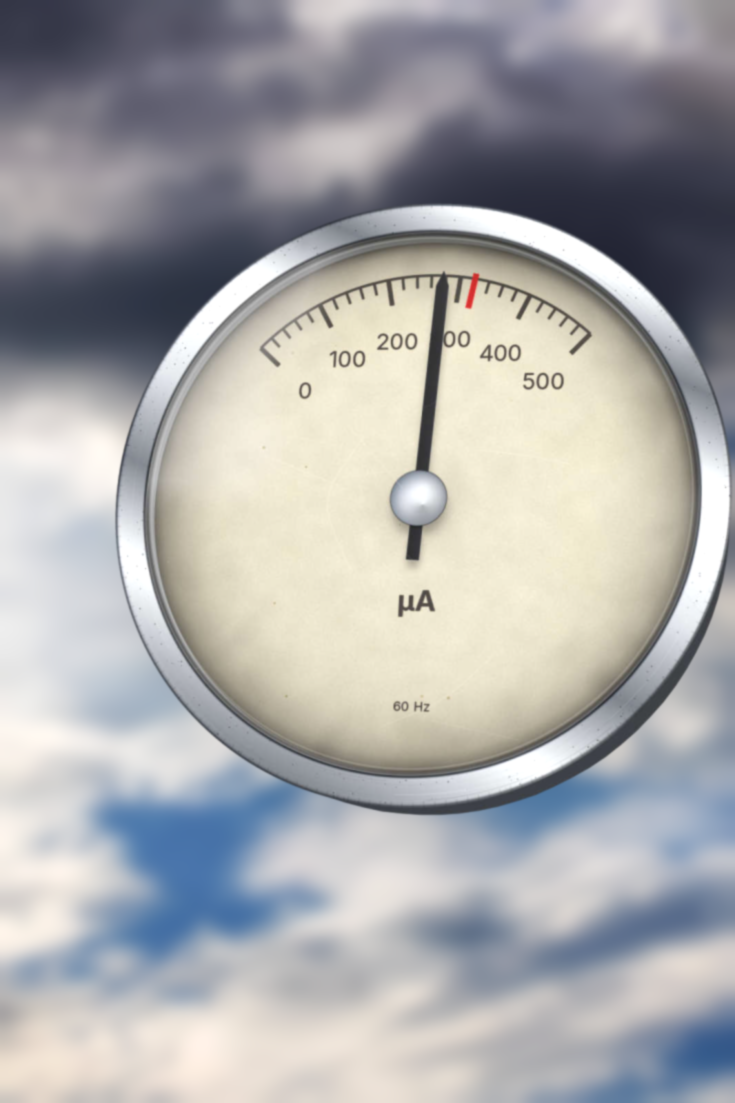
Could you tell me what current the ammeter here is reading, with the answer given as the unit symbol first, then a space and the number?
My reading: µA 280
